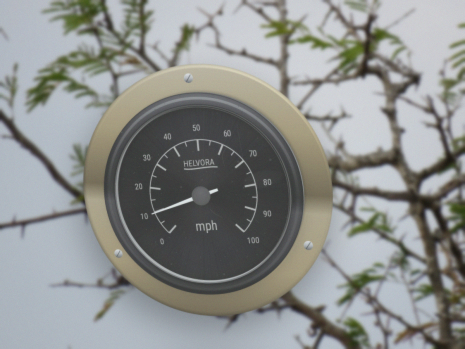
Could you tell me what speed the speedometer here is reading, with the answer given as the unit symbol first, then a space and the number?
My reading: mph 10
